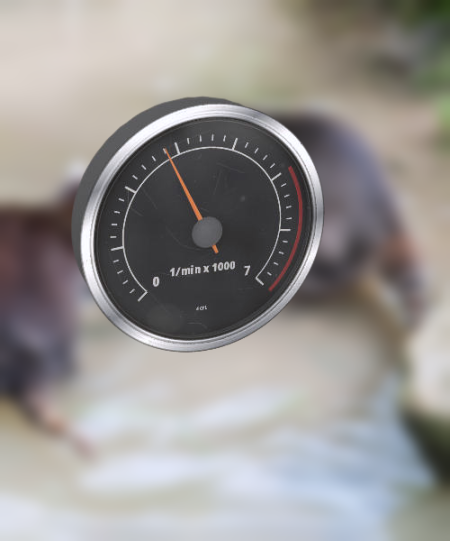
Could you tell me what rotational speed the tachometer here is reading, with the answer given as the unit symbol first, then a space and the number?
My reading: rpm 2800
